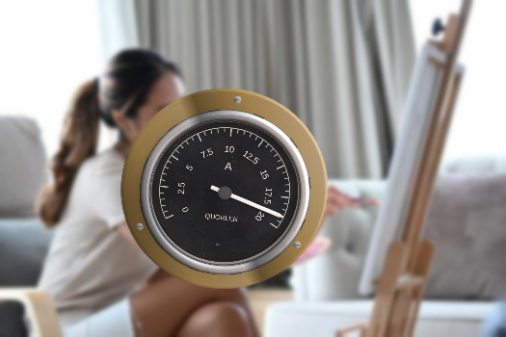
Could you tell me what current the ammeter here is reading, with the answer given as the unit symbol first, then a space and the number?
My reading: A 19
